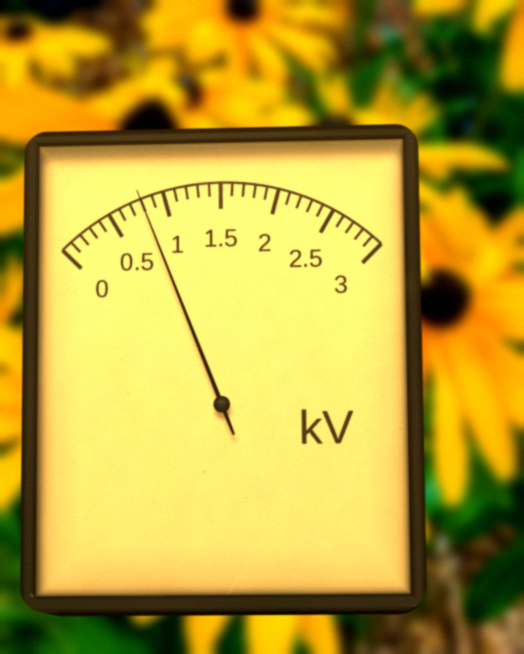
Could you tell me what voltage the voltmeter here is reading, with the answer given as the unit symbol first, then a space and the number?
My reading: kV 0.8
